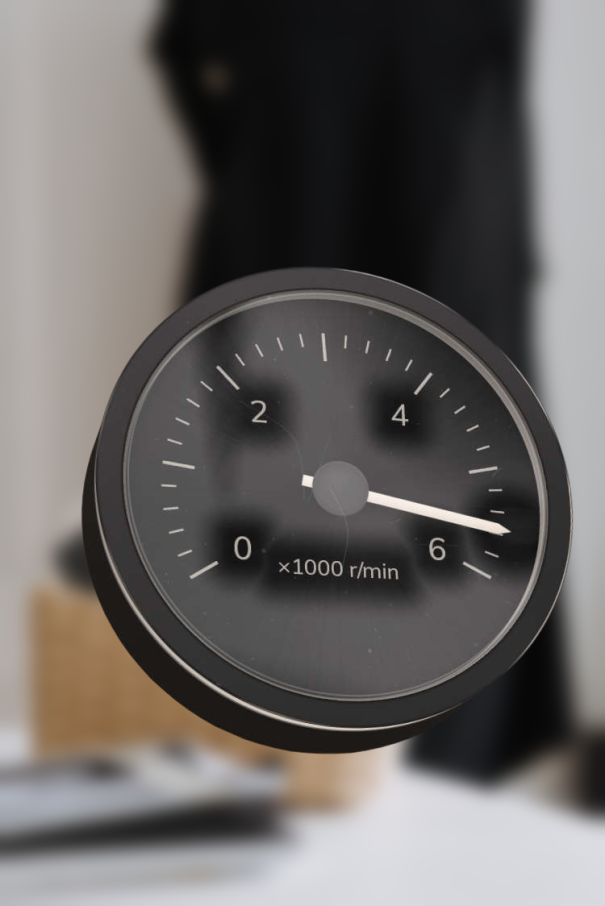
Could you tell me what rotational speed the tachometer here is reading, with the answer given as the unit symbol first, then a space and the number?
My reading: rpm 5600
